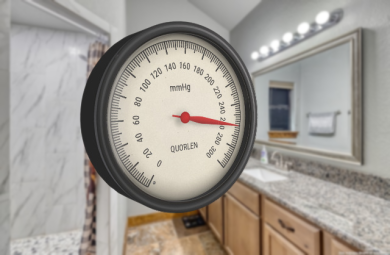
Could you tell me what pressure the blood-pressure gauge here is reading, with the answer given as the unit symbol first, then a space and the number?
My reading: mmHg 260
